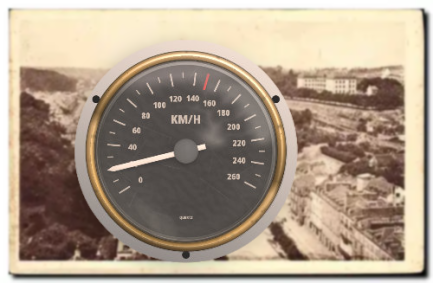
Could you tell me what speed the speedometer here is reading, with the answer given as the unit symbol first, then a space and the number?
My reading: km/h 20
